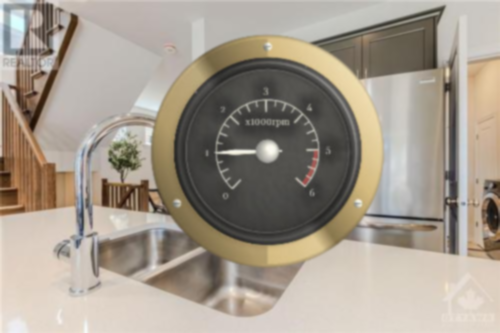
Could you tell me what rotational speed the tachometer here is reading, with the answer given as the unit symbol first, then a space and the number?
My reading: rpm 1000
